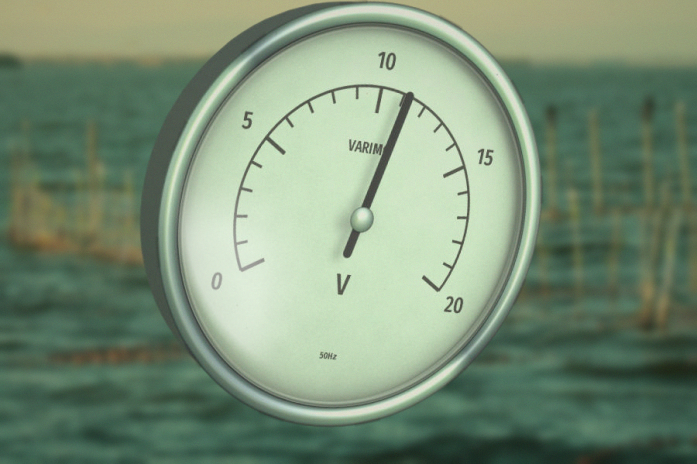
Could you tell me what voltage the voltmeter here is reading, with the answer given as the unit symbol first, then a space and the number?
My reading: V 11
